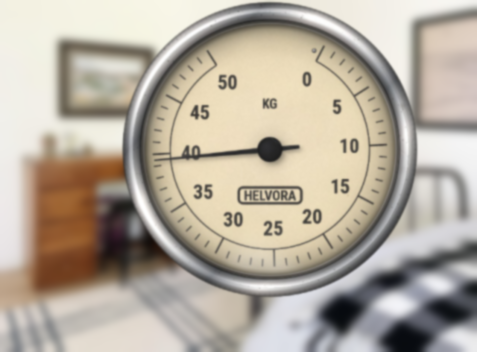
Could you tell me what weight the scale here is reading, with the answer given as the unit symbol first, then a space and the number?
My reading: kg 39.5
